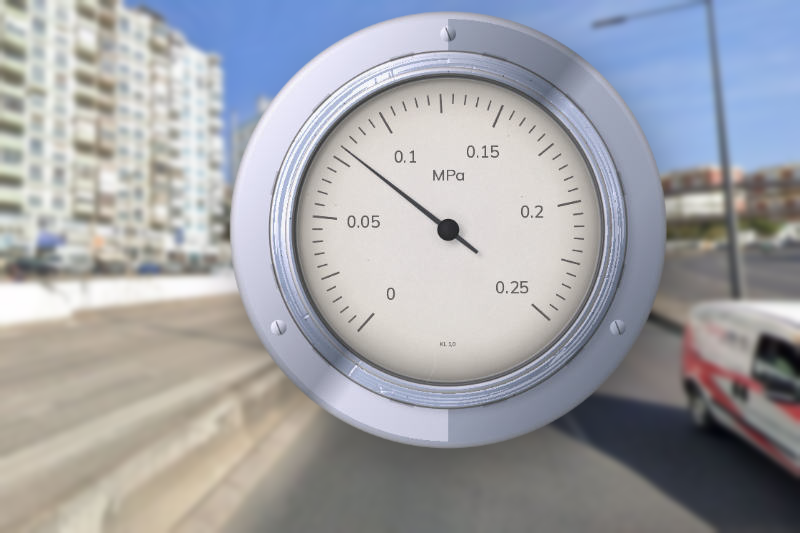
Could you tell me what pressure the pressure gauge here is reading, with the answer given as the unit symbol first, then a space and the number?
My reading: MPa 0.08
